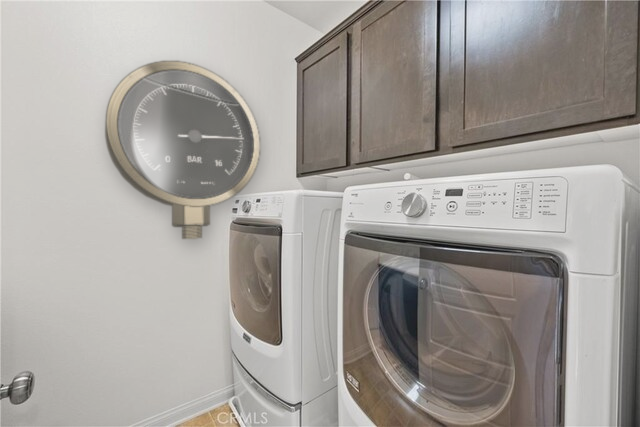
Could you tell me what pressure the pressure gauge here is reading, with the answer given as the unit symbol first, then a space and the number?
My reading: bar 13
